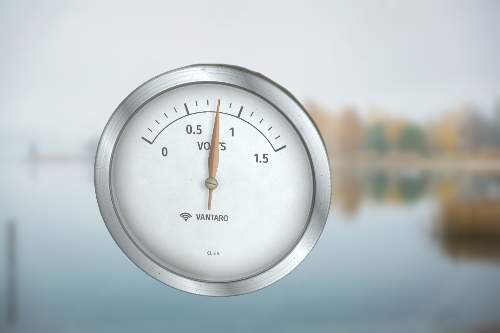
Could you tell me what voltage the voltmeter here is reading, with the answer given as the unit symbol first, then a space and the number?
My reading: V 0.8
